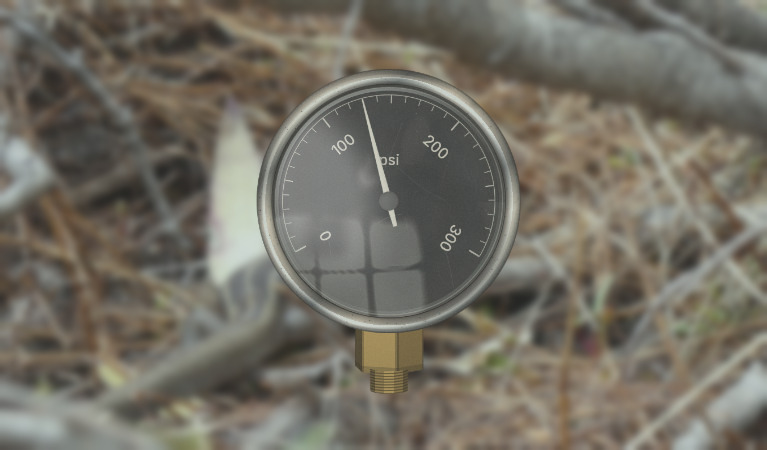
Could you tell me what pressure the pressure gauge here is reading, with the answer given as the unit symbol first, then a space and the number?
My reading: psi 130
